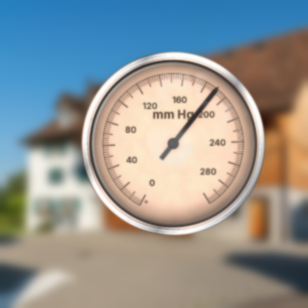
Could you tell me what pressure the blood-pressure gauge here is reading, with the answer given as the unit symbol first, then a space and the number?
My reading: mmHg 190
